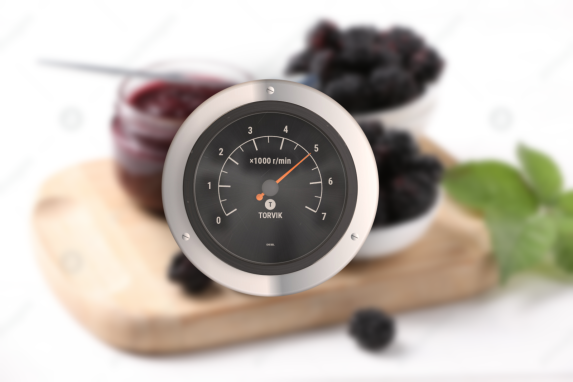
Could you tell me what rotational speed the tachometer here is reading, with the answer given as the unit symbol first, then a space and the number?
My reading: rpm 5000
